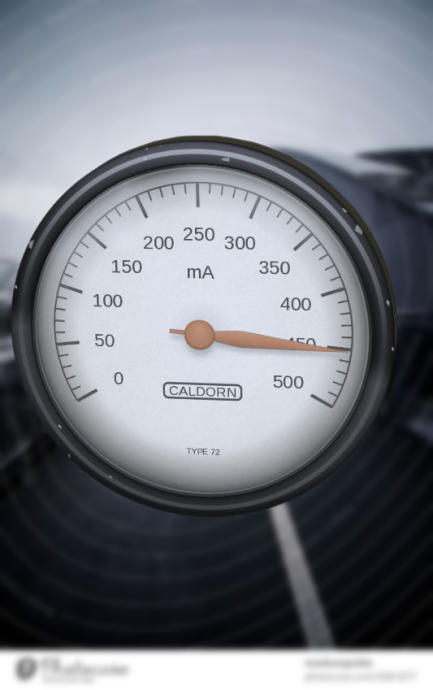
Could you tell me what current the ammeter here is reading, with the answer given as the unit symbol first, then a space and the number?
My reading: mA 450
